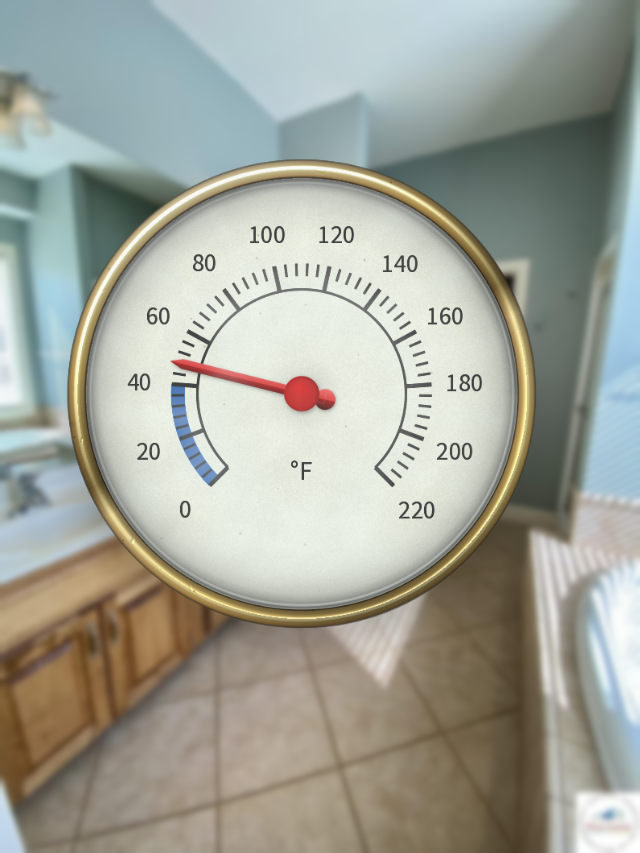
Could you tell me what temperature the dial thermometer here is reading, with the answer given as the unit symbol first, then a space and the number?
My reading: °F 48
